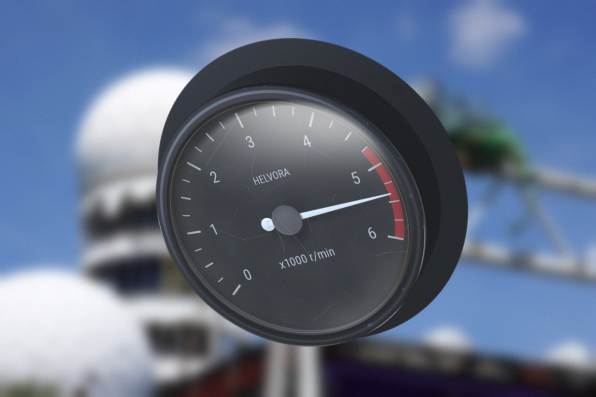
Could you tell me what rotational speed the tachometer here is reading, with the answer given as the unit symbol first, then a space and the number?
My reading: rpm 5375
